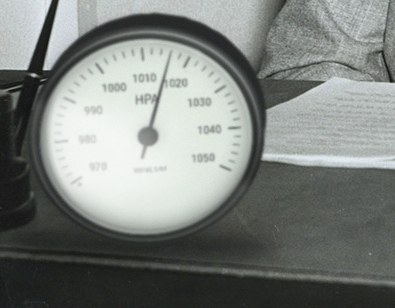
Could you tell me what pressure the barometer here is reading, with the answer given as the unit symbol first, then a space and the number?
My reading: hPa 1016
